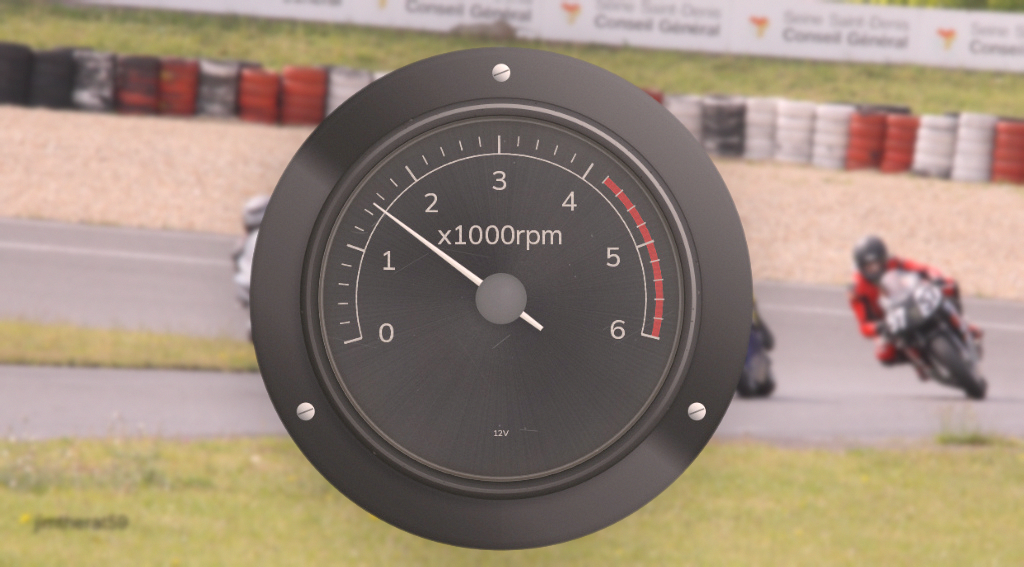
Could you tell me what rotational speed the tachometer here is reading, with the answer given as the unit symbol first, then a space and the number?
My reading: rpm 1500
